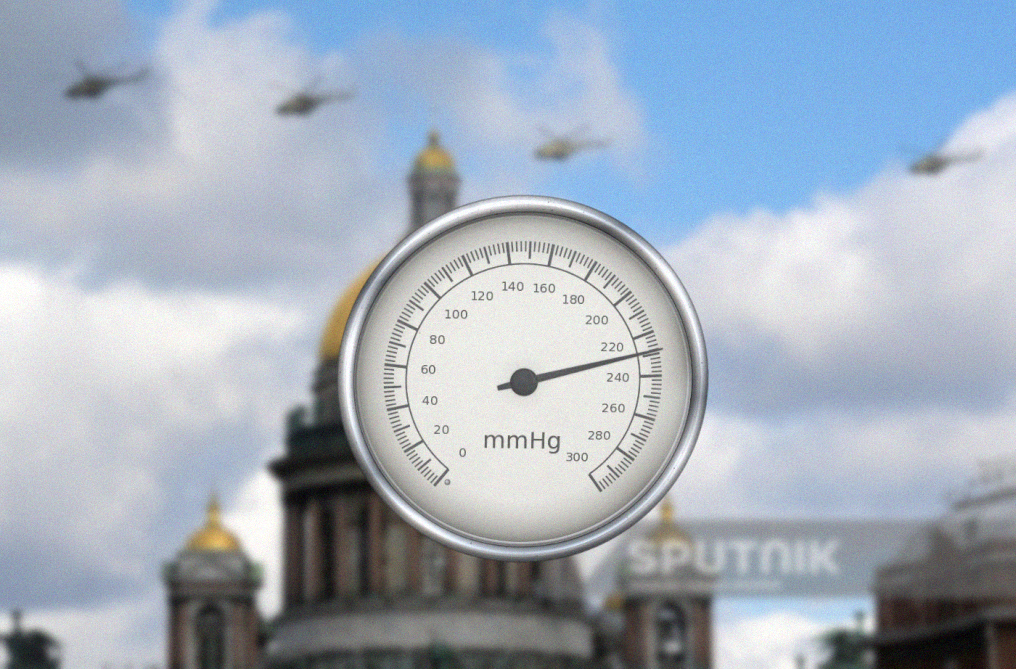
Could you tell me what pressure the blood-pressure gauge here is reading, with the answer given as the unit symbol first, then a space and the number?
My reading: mmHg 228
